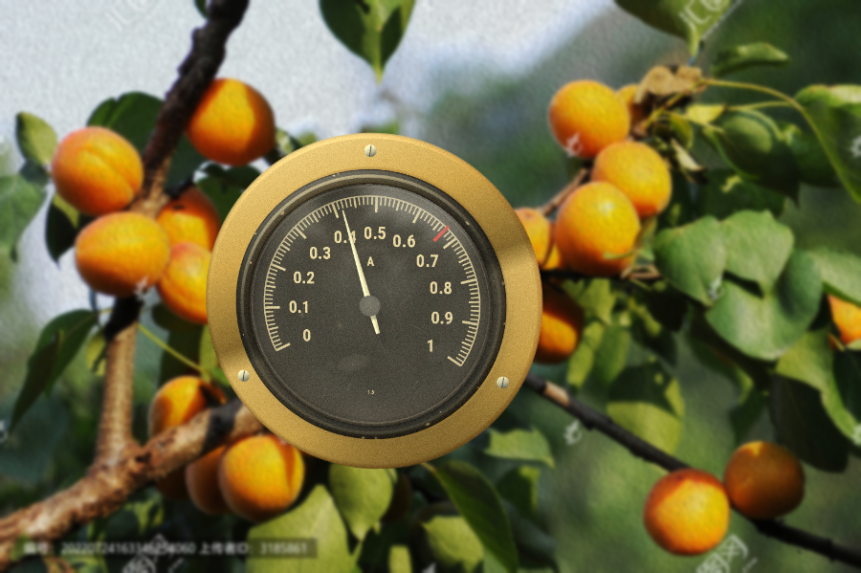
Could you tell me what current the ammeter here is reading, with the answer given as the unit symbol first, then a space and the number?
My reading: A 0.42
